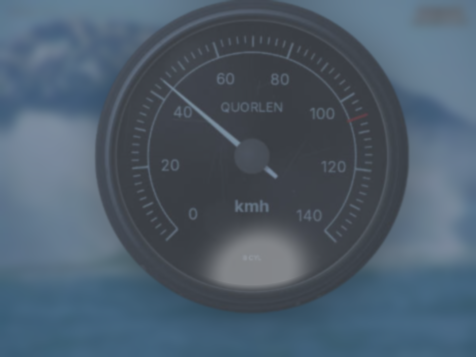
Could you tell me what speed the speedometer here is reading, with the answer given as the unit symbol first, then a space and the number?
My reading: km/h 44
